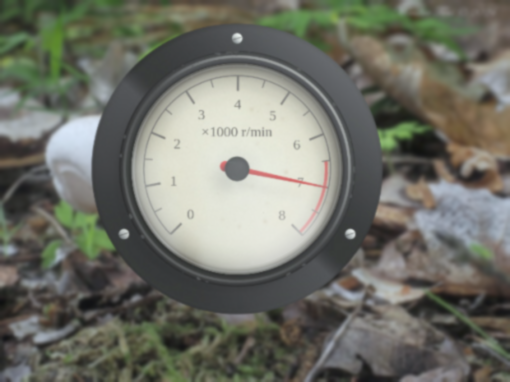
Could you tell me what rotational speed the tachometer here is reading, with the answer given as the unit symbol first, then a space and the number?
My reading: rpm 7000
